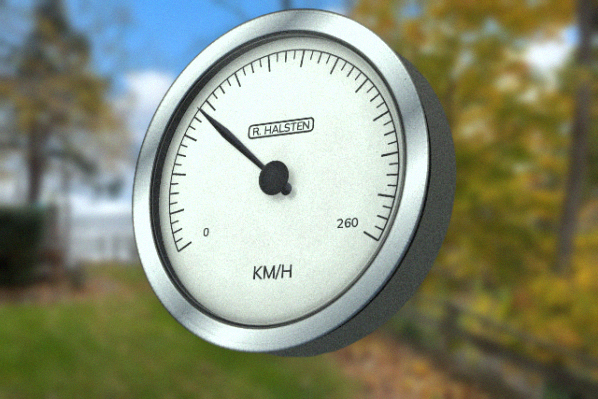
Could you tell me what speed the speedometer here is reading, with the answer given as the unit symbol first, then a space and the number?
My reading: km/h 75
